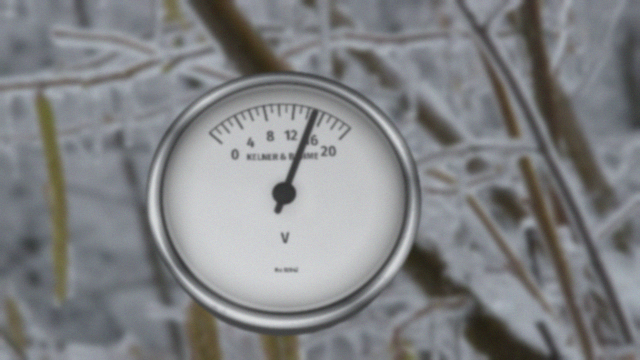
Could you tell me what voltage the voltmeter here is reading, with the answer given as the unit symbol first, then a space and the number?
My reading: V 15
